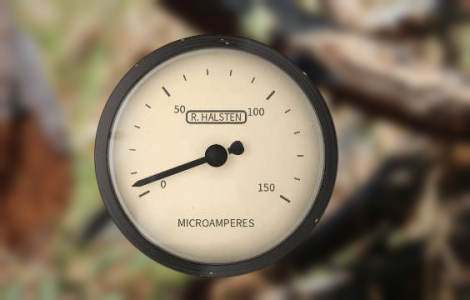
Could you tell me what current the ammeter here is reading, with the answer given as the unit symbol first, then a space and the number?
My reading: µA 5
